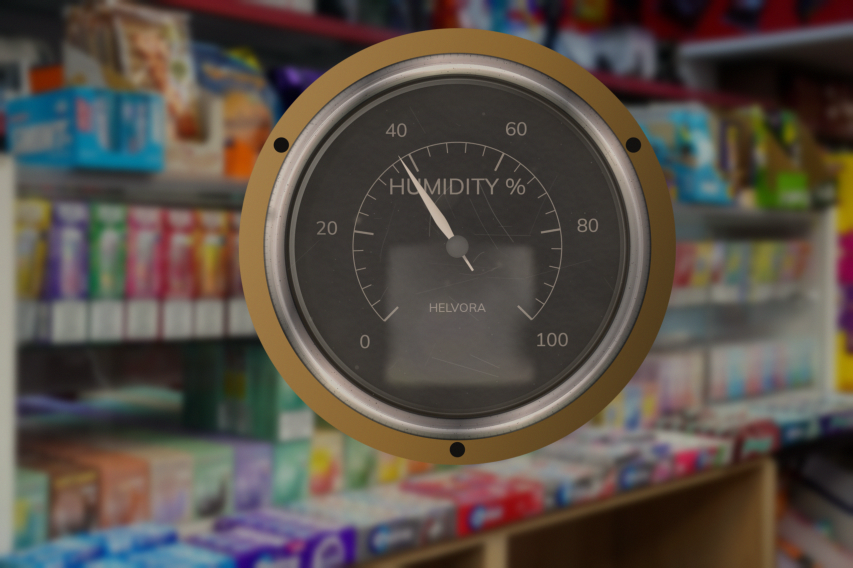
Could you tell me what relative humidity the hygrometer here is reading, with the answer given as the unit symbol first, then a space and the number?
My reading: % 38
